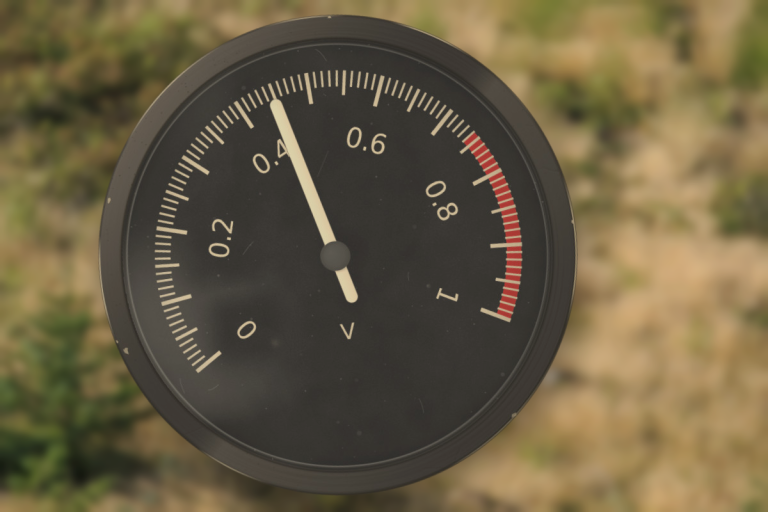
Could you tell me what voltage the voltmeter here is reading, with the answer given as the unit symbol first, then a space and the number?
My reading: V 0.45
